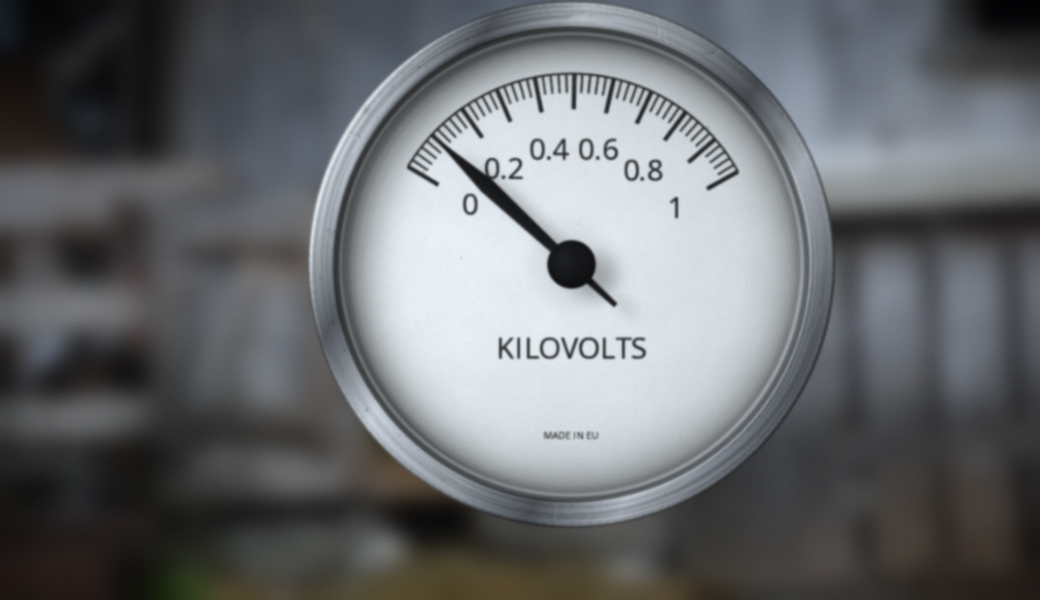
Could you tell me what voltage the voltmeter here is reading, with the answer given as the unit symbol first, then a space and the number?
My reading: kV 0.1
